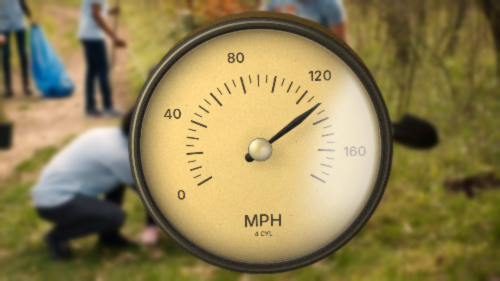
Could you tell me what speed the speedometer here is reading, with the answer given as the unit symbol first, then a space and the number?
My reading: mph 130
